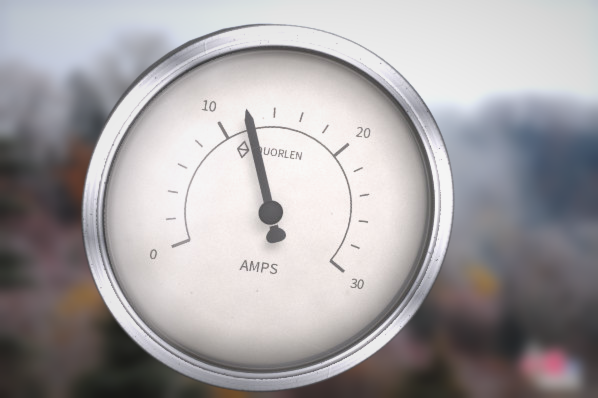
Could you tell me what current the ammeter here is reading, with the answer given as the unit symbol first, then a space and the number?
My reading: A 12
